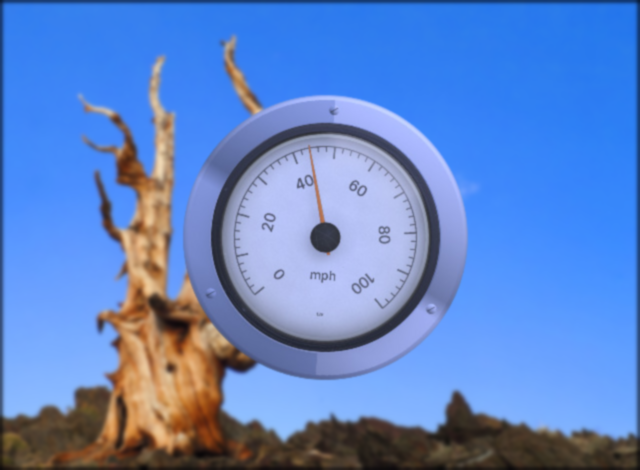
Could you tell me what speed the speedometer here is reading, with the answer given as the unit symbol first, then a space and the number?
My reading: mph 44
